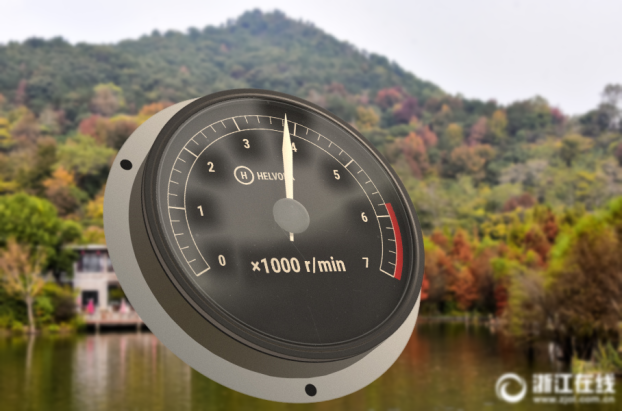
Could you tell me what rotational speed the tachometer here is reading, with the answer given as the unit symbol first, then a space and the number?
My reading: rpm 3800
